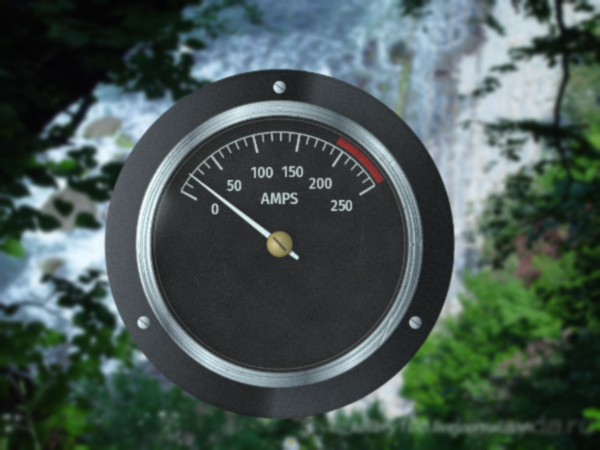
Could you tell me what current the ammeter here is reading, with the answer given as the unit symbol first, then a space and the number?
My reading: A 20
